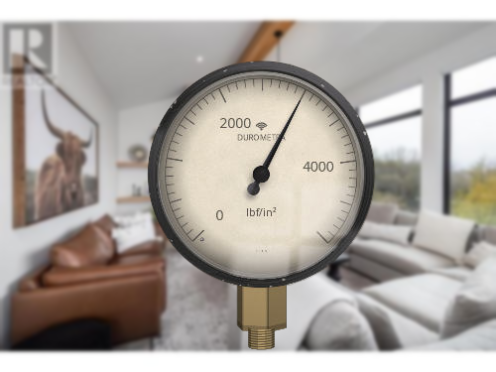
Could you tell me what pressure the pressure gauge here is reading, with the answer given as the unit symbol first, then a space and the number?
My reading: psi 3000
